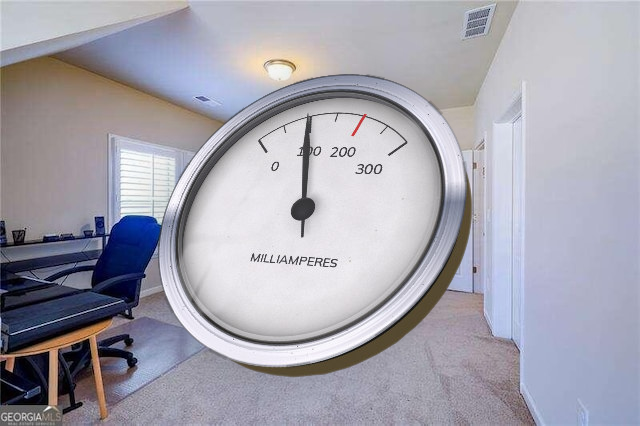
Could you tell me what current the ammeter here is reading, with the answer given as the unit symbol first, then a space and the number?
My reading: mA 100
